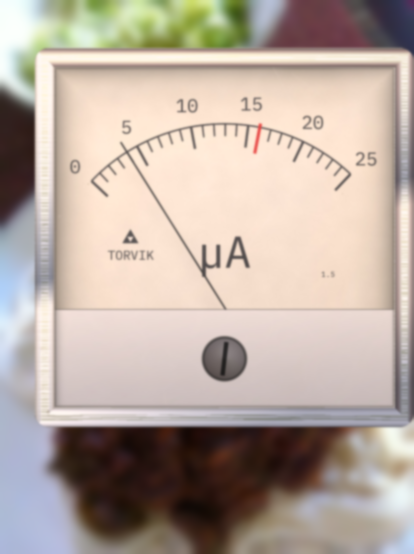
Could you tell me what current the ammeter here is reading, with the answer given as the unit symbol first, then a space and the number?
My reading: µA 4
